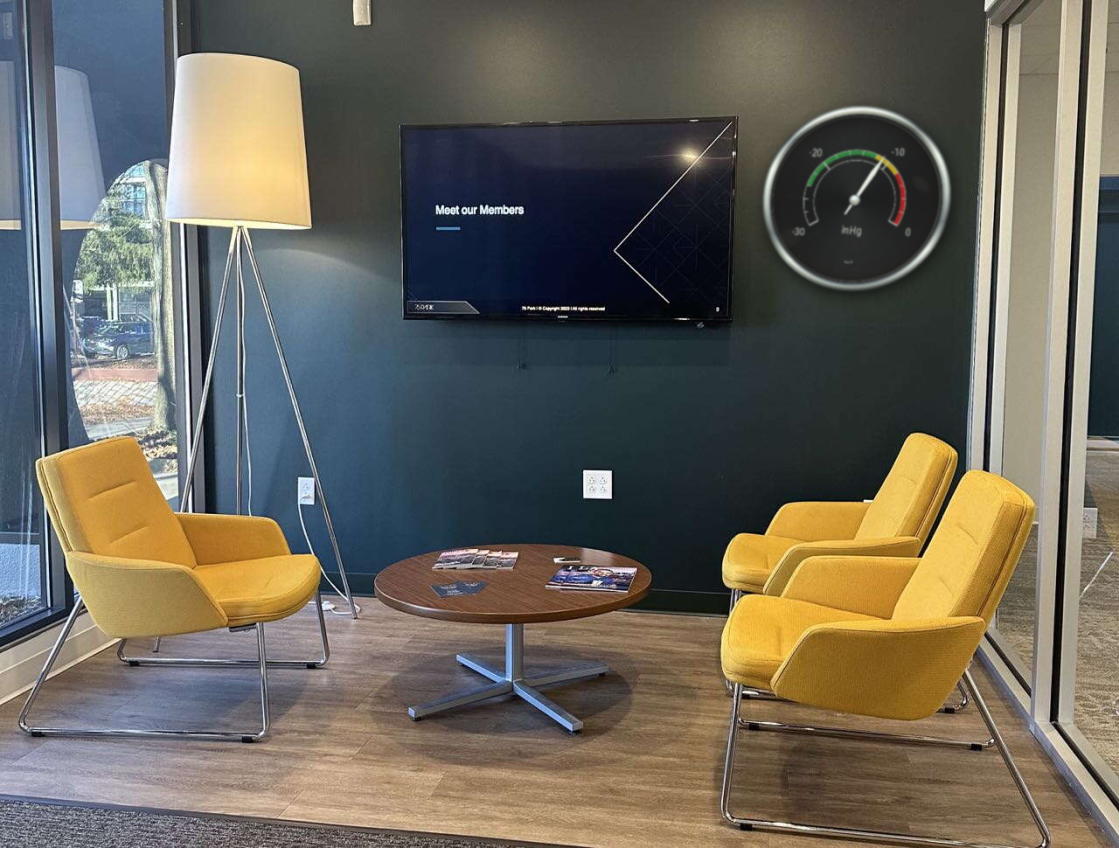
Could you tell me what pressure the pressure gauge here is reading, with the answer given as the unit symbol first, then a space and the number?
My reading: inHg -11
